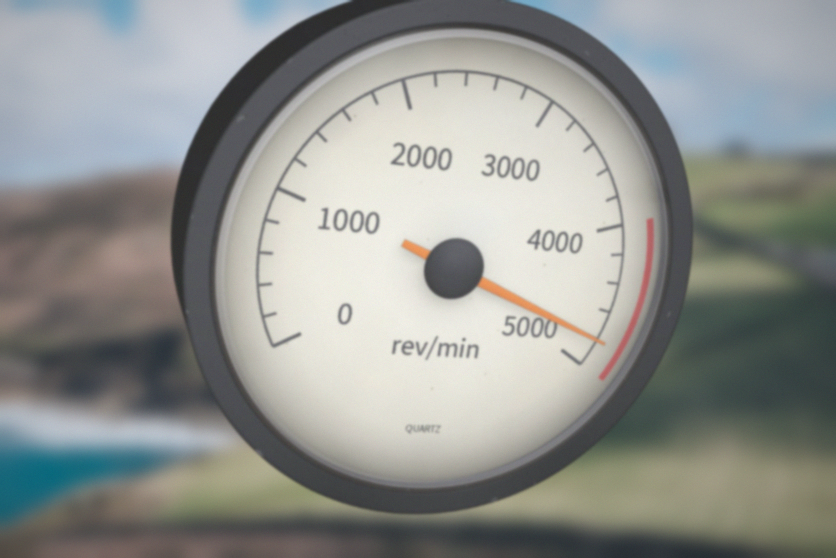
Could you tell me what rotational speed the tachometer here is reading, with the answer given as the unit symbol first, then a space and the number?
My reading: rpm 4800
